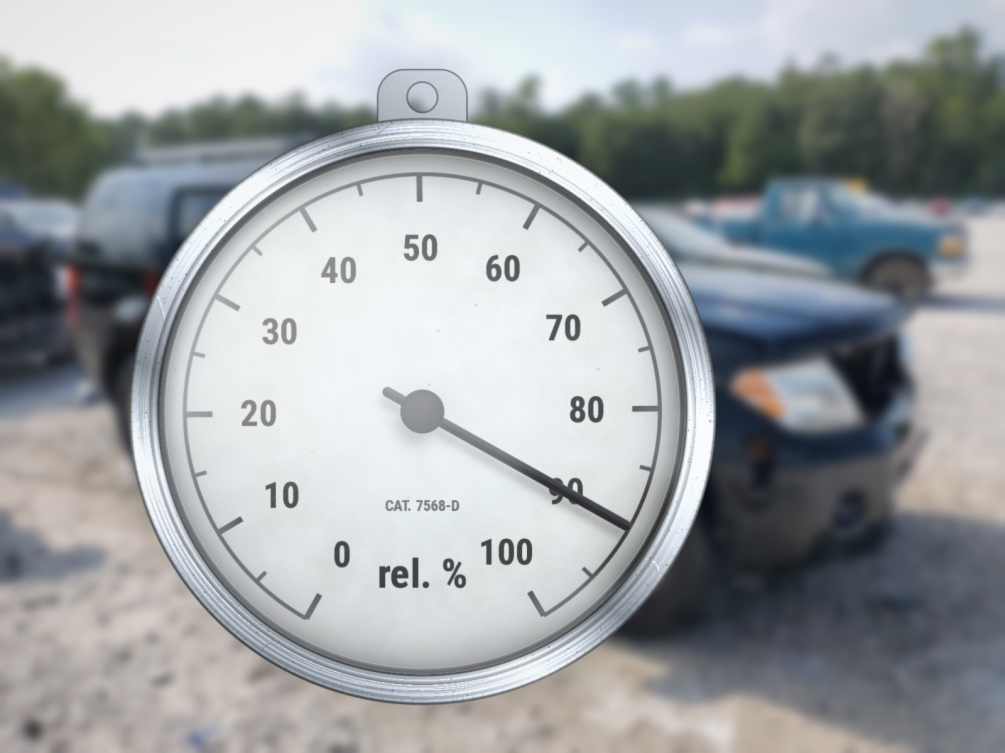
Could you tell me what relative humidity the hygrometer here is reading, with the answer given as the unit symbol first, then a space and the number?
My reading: % 90
